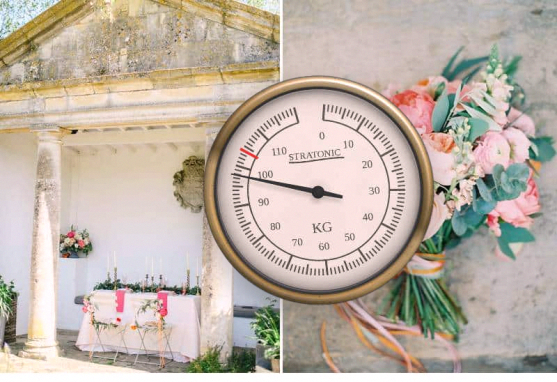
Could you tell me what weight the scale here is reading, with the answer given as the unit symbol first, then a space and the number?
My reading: kg 98
